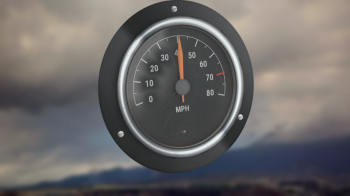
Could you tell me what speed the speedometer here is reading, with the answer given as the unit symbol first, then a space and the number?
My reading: mph 40
